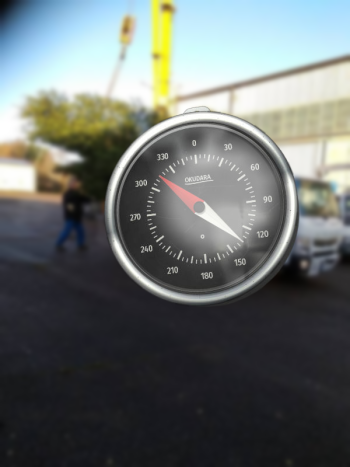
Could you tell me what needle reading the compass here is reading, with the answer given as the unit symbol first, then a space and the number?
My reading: ° 315
